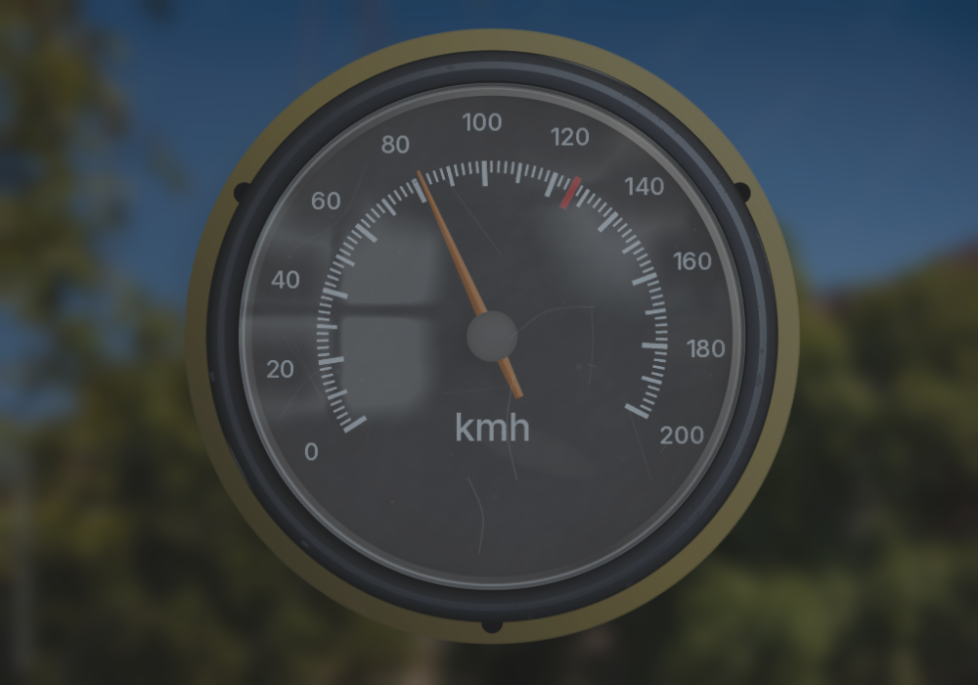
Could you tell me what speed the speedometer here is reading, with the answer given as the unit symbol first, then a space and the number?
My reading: km/h 82
